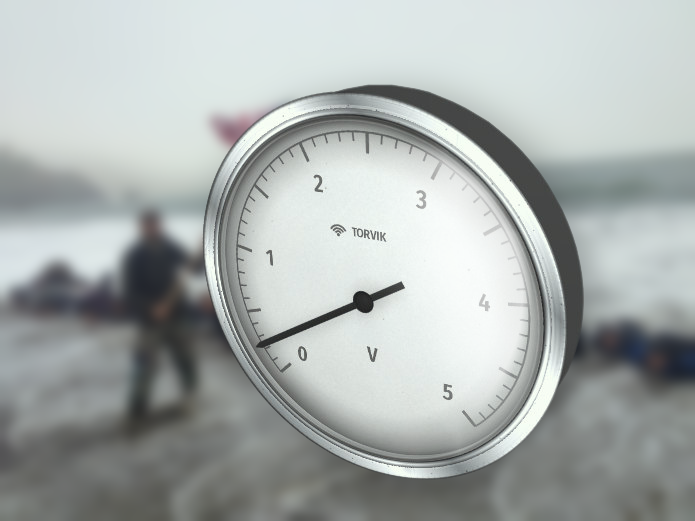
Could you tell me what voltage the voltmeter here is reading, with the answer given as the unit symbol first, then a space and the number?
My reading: V 0.25
